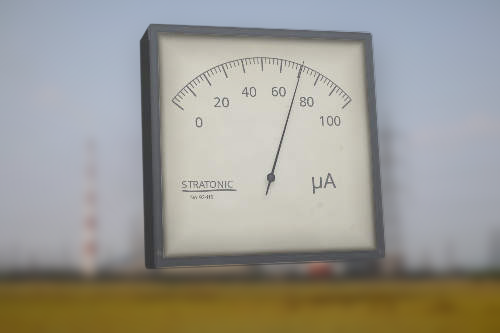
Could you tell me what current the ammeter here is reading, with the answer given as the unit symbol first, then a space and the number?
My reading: µA 70
